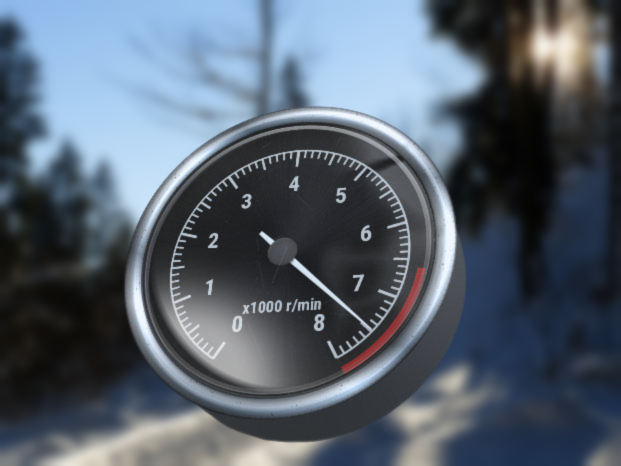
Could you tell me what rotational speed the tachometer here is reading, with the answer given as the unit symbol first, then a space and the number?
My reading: rpm 7500
